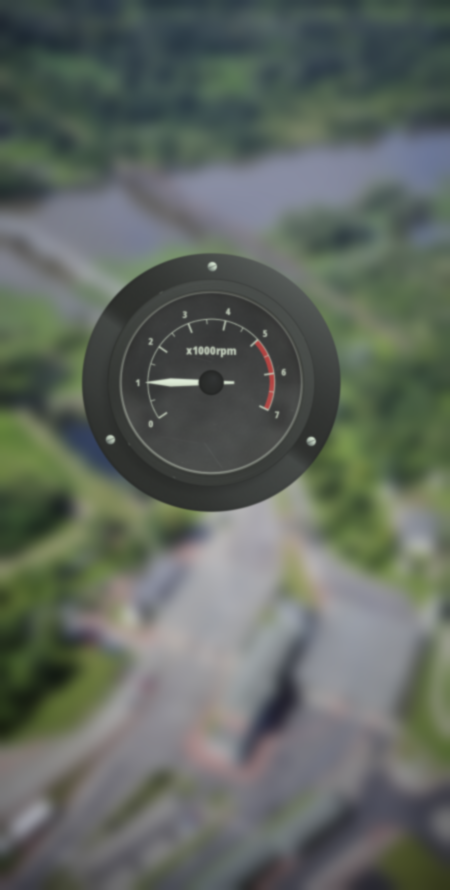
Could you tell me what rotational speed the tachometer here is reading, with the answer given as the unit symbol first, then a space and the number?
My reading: rpm 1000
